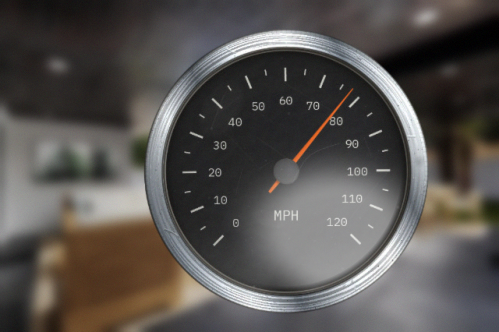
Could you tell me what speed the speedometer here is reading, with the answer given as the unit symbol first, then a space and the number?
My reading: mph 77.5
